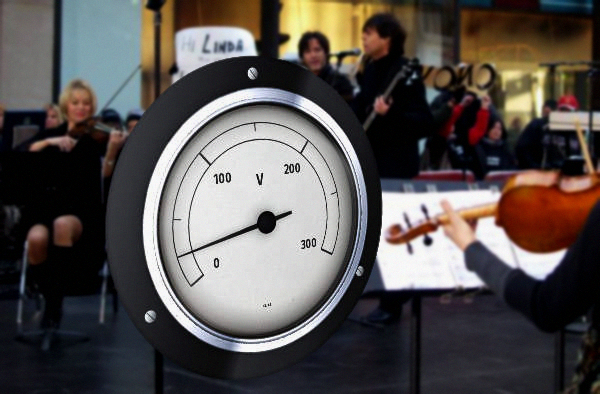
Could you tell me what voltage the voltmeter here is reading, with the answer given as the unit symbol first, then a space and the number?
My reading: V 25
